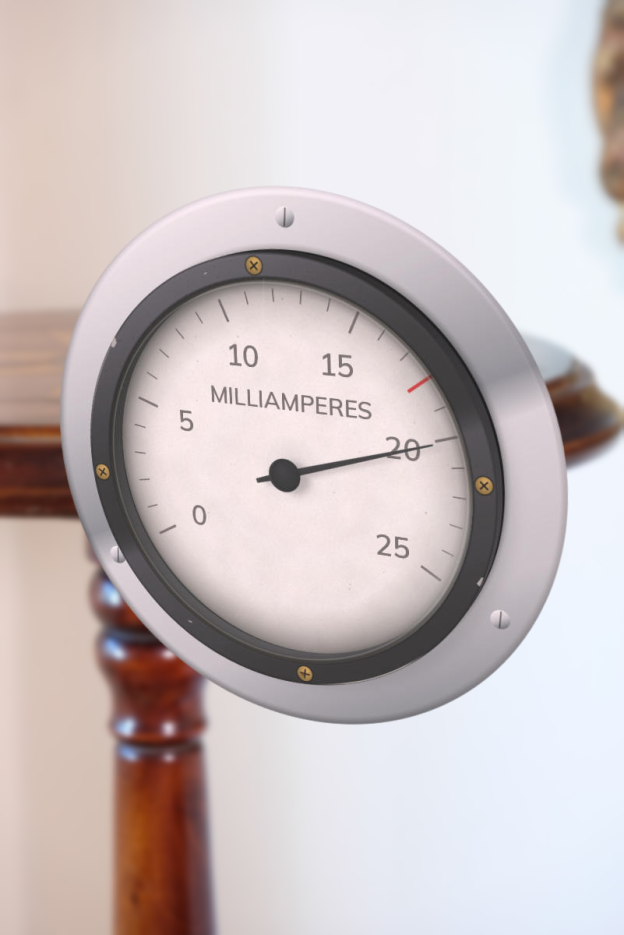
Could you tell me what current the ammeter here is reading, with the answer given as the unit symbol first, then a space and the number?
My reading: mA 20
